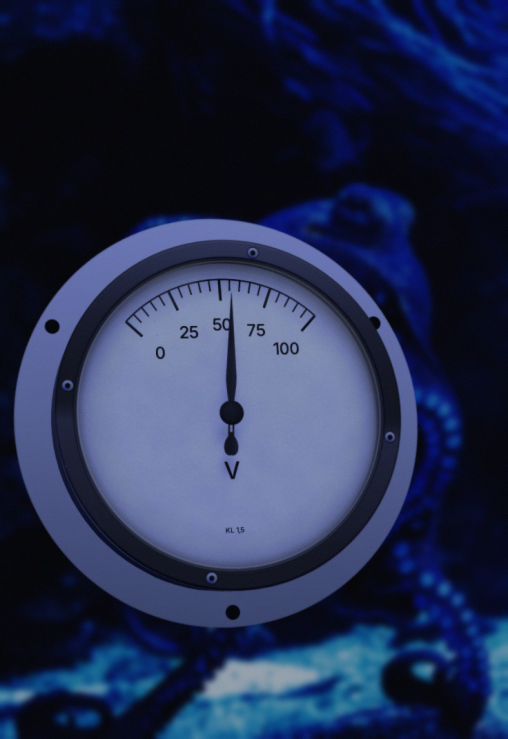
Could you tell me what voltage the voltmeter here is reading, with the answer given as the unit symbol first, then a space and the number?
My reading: V 55
